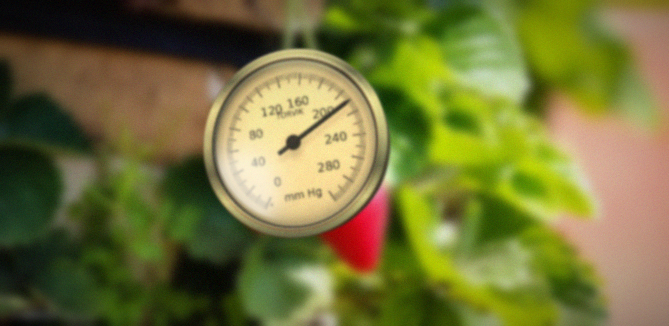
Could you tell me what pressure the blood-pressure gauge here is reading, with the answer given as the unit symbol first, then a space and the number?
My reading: mmHg 210
